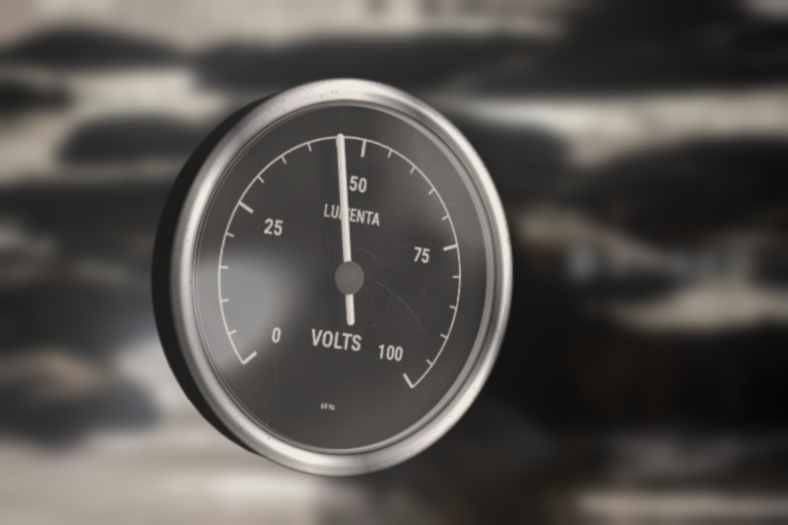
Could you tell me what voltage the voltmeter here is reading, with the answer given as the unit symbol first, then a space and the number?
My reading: V 45
